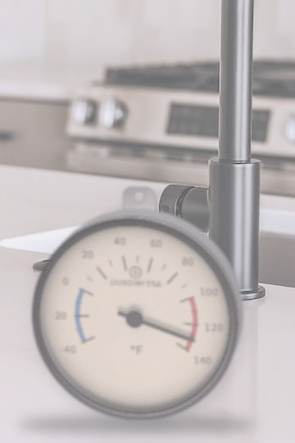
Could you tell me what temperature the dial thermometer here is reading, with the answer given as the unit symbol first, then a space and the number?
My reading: °F 130
